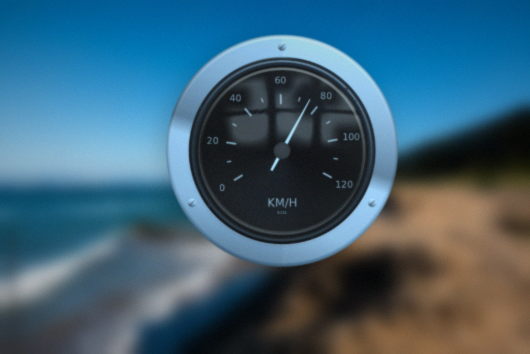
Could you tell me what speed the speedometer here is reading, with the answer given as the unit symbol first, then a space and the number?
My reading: km/h 75
